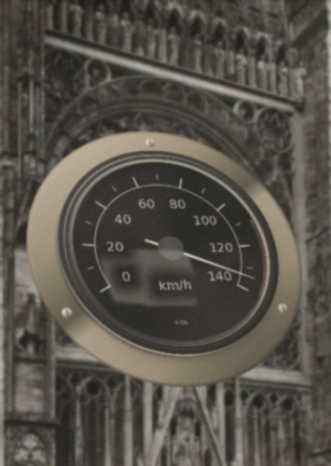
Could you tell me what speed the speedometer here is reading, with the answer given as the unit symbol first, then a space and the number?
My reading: km/h 135
